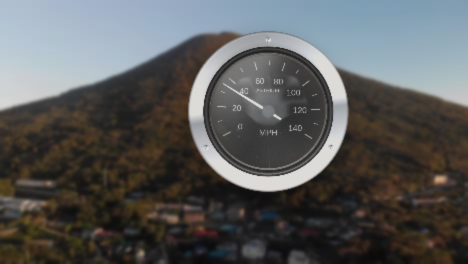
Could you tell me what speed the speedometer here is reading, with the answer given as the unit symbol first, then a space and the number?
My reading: mph 35
